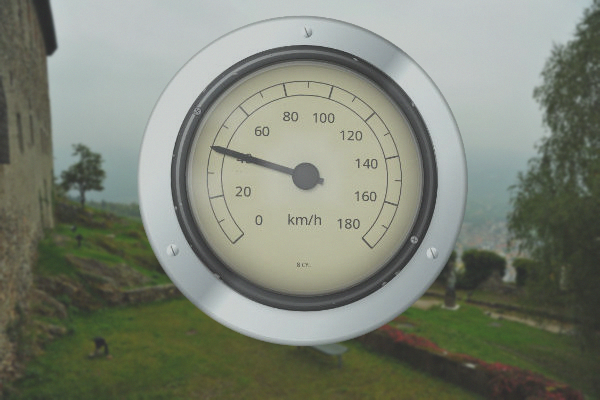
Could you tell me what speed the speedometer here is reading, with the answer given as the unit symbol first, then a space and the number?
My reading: km/h 40
